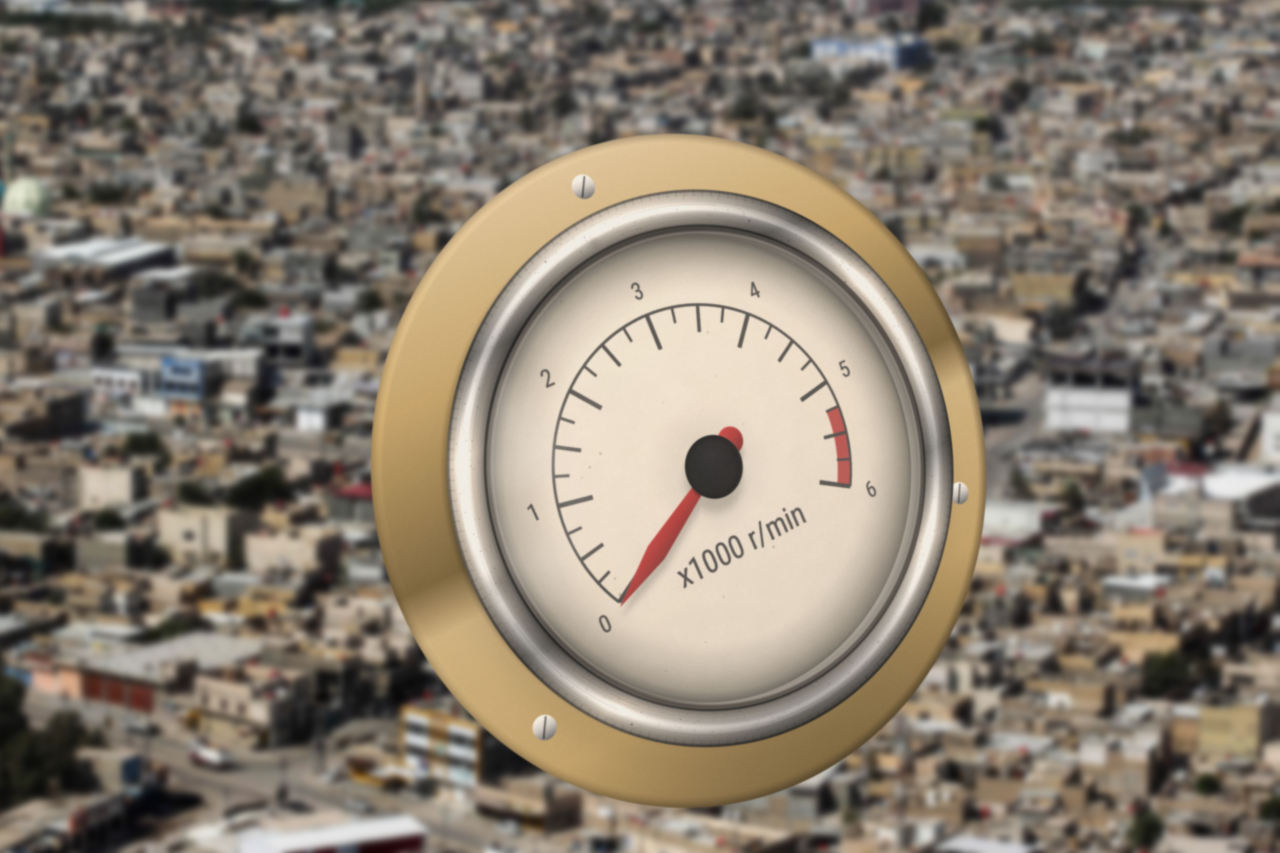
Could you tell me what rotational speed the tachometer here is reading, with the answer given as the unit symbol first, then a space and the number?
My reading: rpm 0
